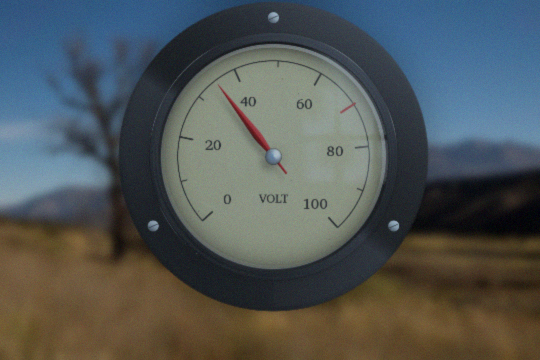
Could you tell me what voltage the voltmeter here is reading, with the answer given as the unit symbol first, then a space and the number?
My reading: V 35
